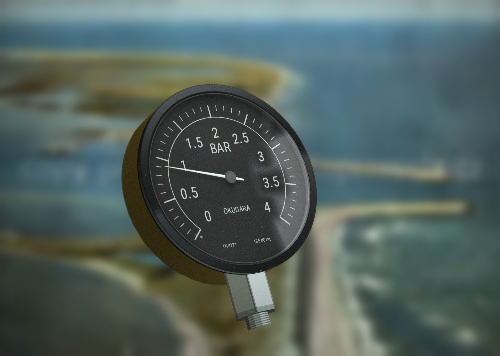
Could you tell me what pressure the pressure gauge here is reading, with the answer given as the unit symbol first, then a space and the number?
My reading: bar 0.9
